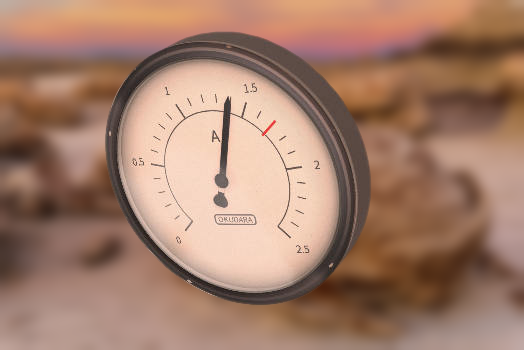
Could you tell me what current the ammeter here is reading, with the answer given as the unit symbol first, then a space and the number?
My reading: A 1.4
